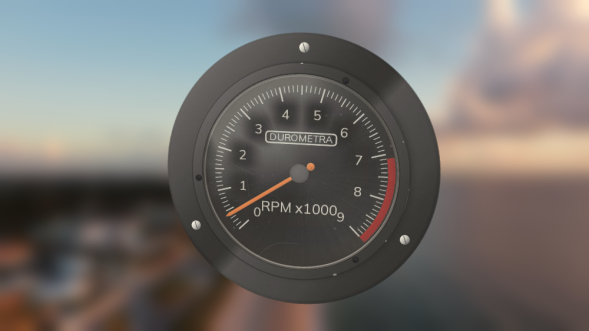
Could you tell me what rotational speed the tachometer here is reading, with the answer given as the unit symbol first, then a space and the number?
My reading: rpm 400
